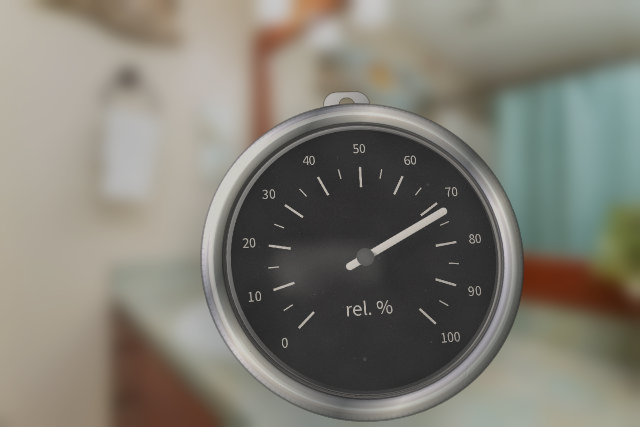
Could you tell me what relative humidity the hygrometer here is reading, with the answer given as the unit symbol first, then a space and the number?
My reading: % 72.5
